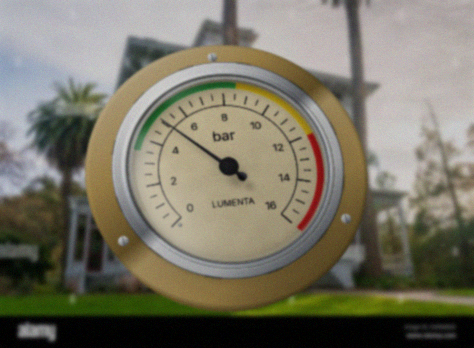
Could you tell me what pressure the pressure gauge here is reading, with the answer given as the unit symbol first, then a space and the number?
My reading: bar 5
